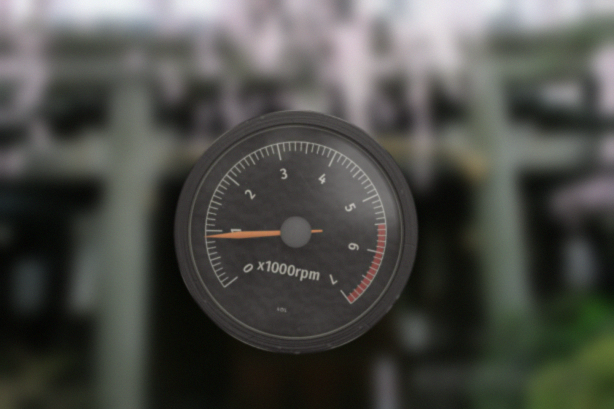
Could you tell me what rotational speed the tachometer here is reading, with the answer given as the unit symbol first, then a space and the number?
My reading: rpm 900
